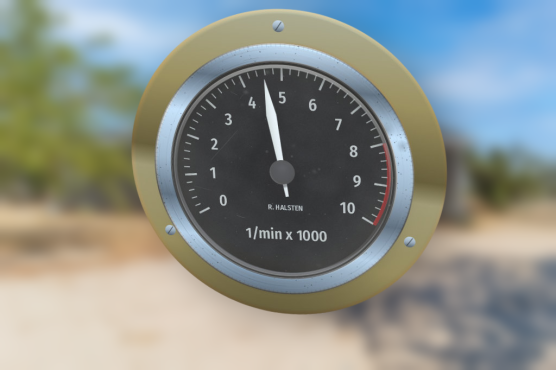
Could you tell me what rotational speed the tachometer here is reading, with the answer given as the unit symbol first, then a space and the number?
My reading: rpm 4600
